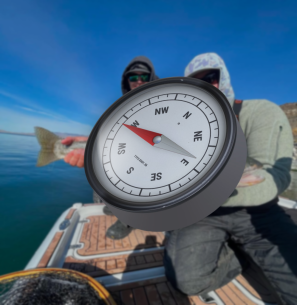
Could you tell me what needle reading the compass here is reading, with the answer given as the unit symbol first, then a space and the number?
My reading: ° 260
